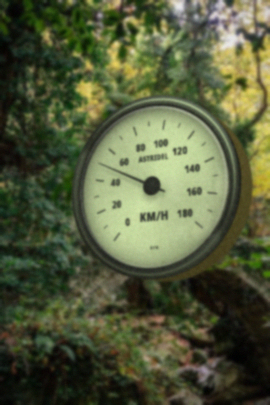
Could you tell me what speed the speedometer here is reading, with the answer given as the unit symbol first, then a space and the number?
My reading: km/h 50
